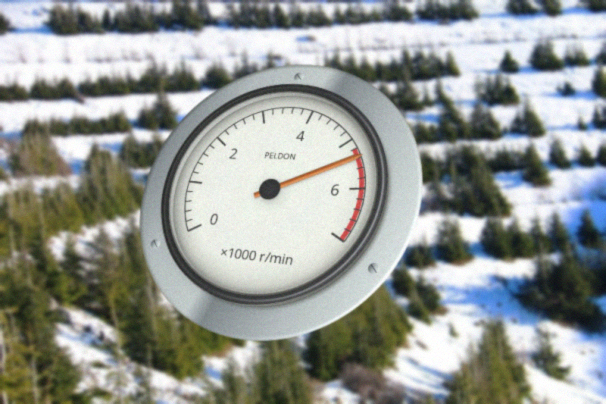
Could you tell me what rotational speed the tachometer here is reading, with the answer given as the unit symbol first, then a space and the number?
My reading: rpm 5400
